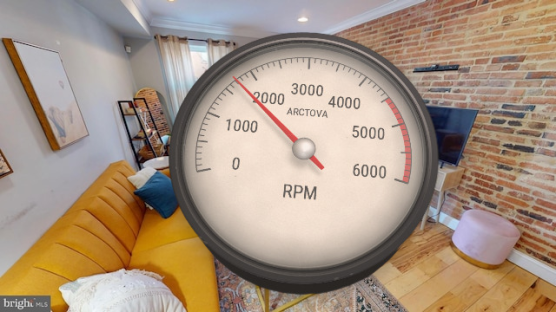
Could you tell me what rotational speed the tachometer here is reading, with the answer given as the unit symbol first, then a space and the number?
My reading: rpm 1700
